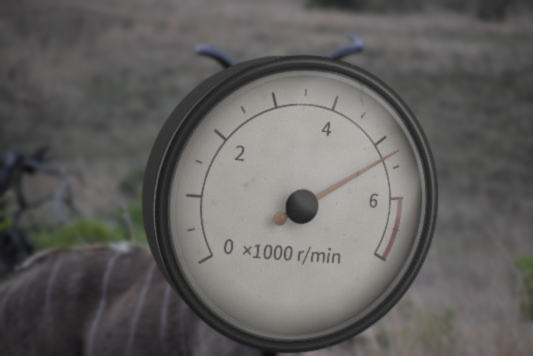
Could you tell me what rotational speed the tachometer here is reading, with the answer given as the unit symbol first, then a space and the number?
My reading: rpm 5250
